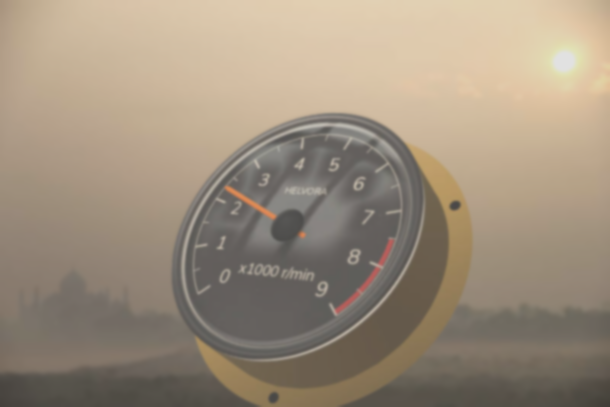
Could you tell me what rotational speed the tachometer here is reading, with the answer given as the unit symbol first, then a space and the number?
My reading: rpm 2250
